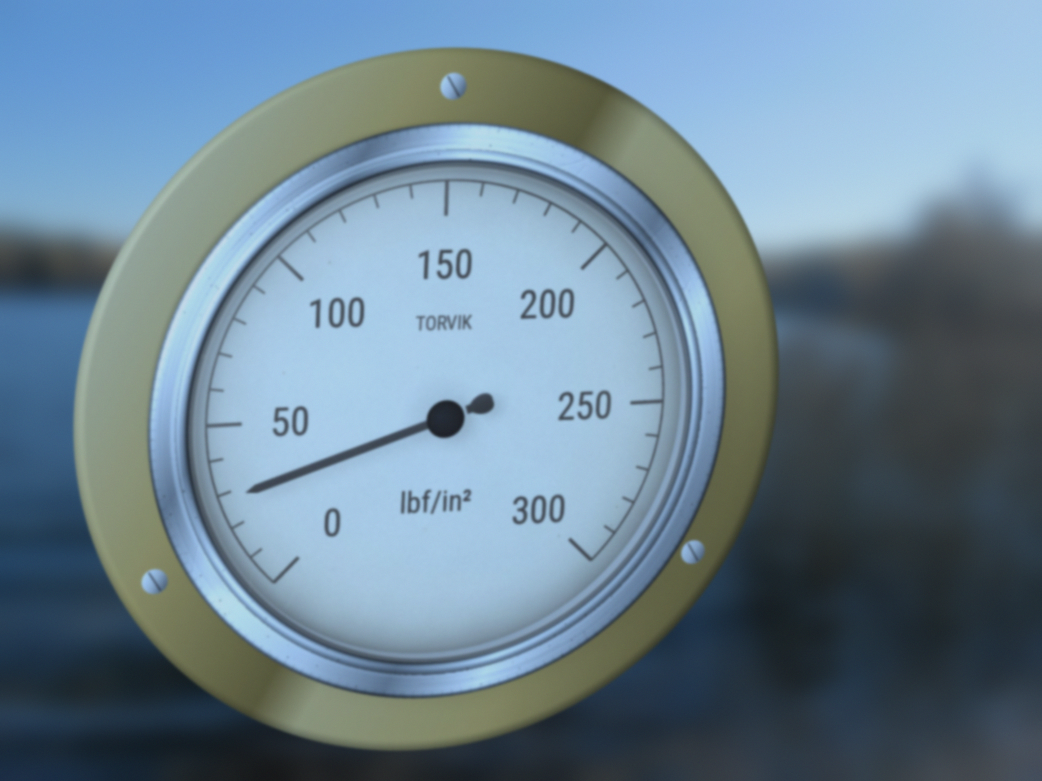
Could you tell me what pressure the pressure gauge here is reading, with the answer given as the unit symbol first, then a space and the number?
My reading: psi 30
